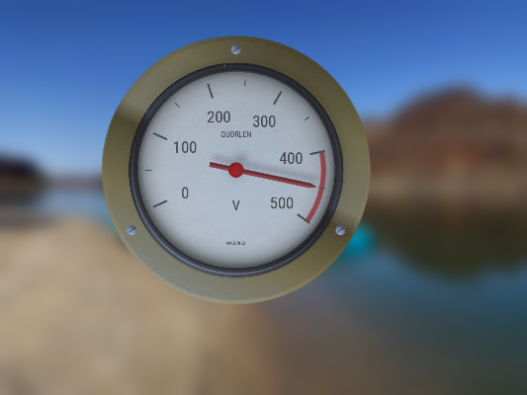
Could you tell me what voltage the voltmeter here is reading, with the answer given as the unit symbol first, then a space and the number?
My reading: V 450
